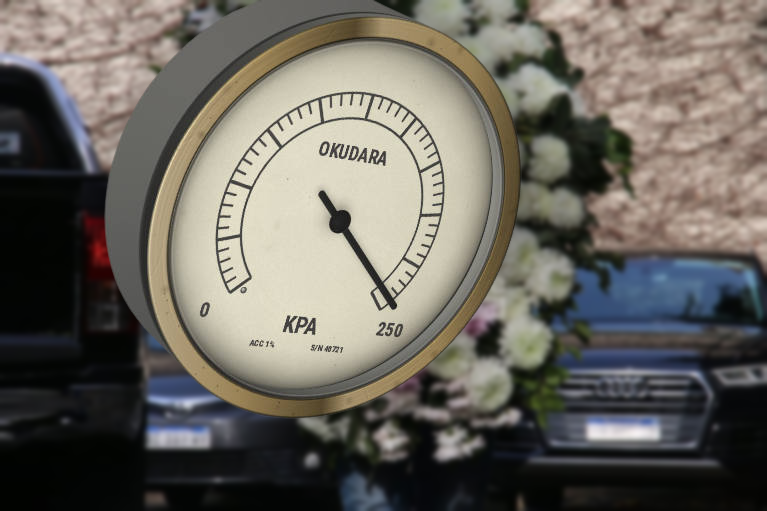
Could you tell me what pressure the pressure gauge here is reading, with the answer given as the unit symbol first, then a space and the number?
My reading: kPa 245
